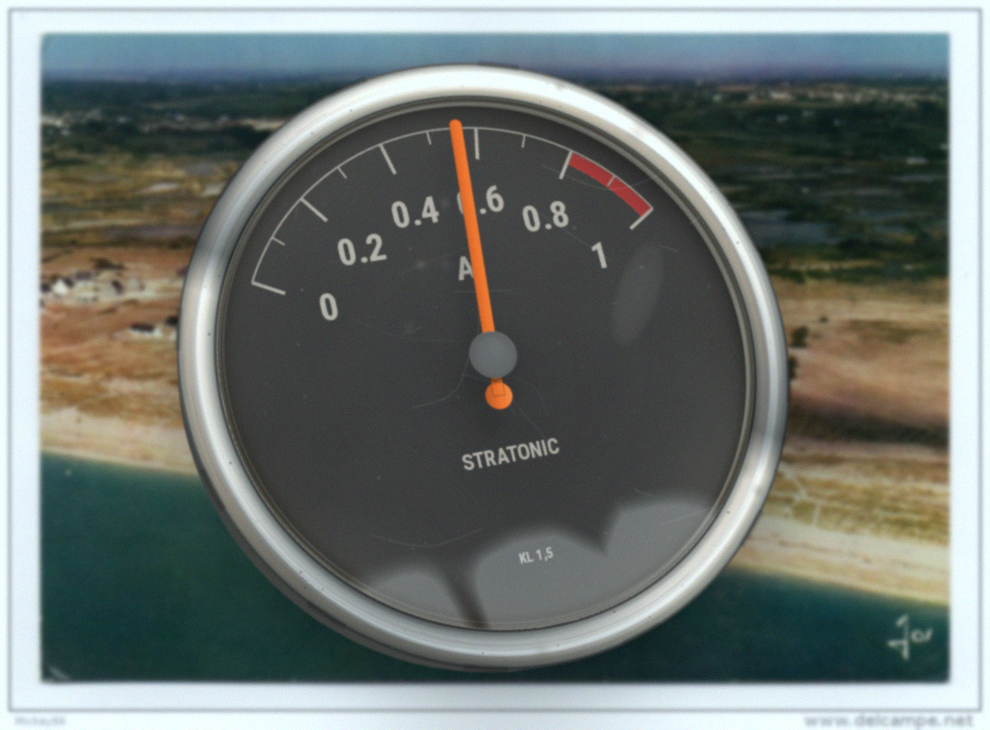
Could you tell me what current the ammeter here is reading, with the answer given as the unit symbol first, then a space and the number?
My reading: A 0.55
